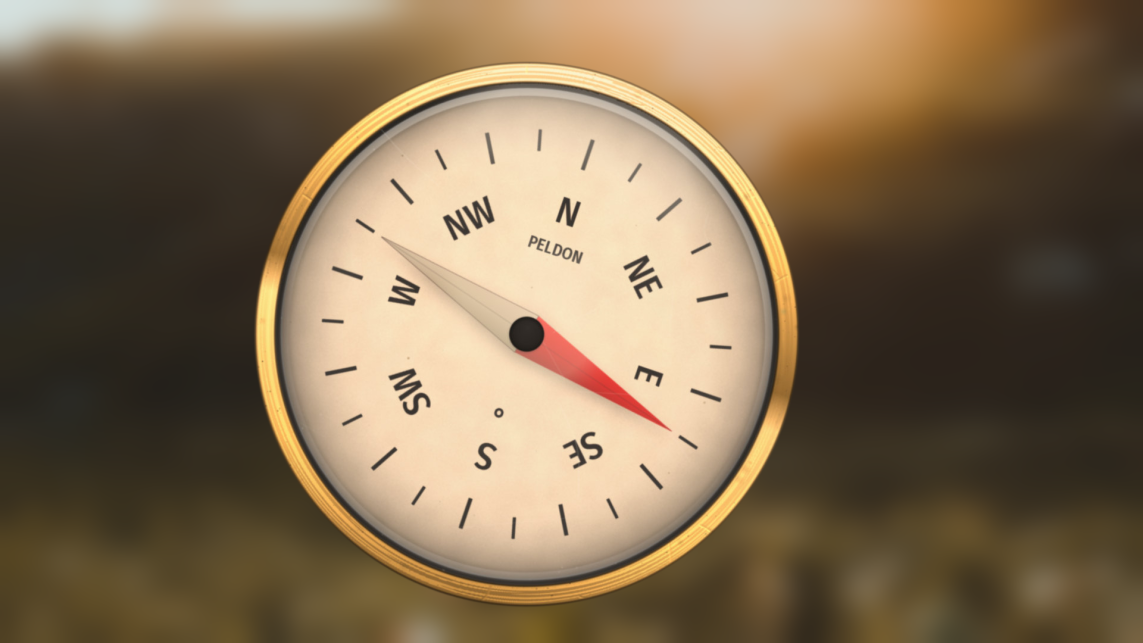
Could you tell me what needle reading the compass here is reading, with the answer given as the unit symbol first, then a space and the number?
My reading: ° 105
